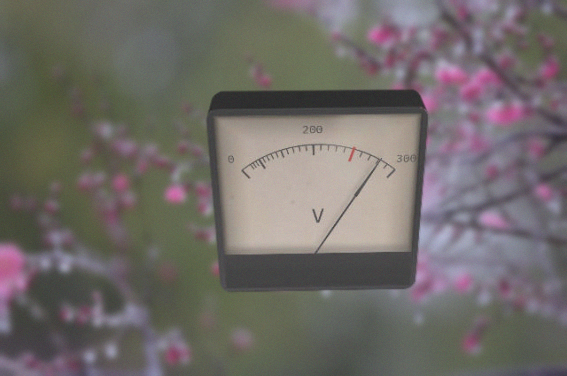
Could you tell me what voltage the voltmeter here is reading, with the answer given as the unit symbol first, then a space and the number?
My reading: V 280
